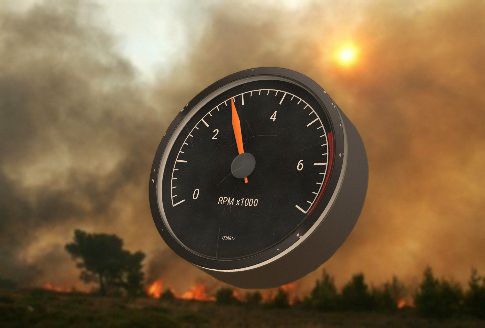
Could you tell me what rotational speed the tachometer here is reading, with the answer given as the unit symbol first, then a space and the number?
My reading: rpm 2800
